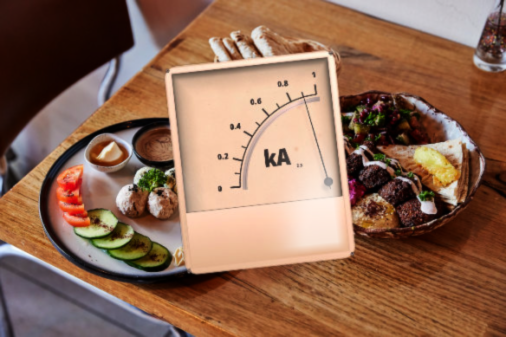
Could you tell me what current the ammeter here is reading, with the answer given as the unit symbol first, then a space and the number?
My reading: kA 0.9
